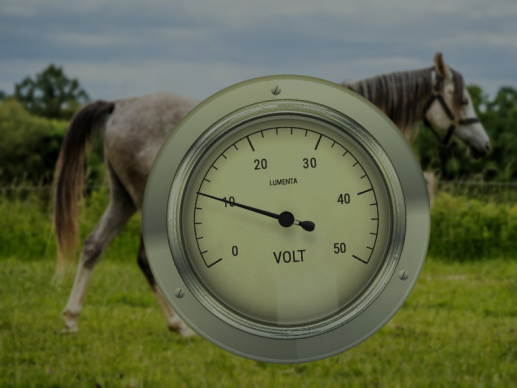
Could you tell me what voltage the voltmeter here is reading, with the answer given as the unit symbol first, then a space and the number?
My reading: V 10
